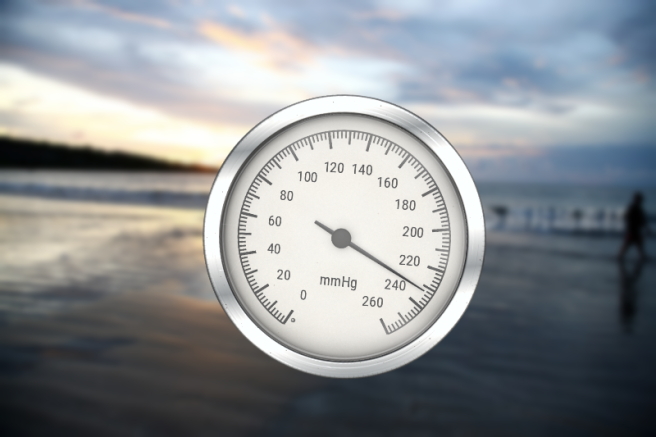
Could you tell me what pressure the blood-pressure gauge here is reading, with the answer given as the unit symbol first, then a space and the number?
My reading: mmHg 232
